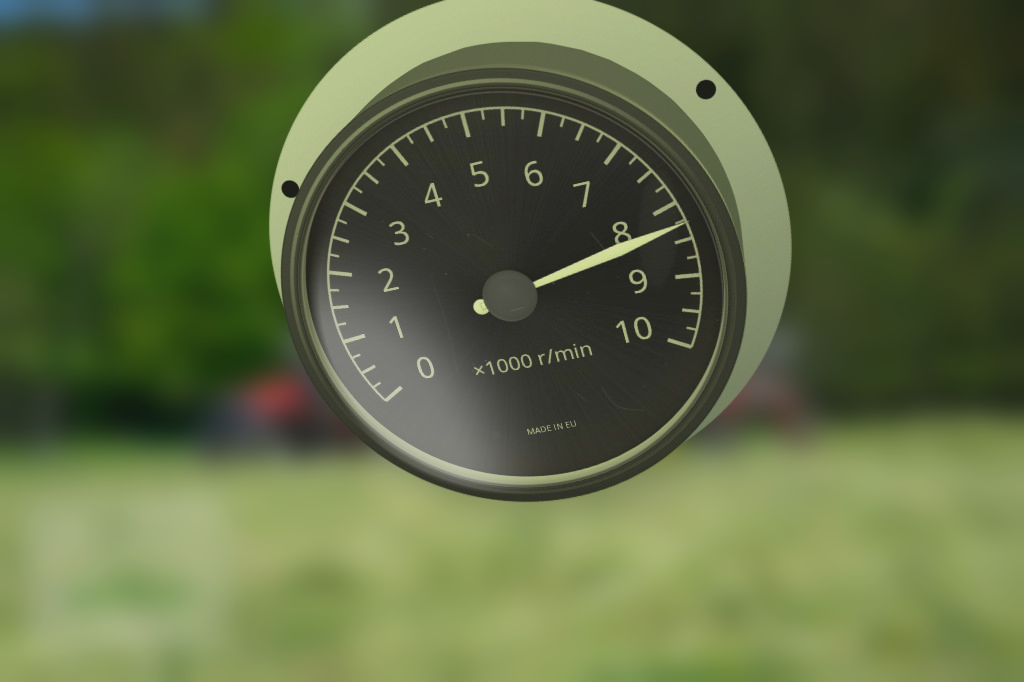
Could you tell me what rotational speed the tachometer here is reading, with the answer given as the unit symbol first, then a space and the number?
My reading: rpm 8250
